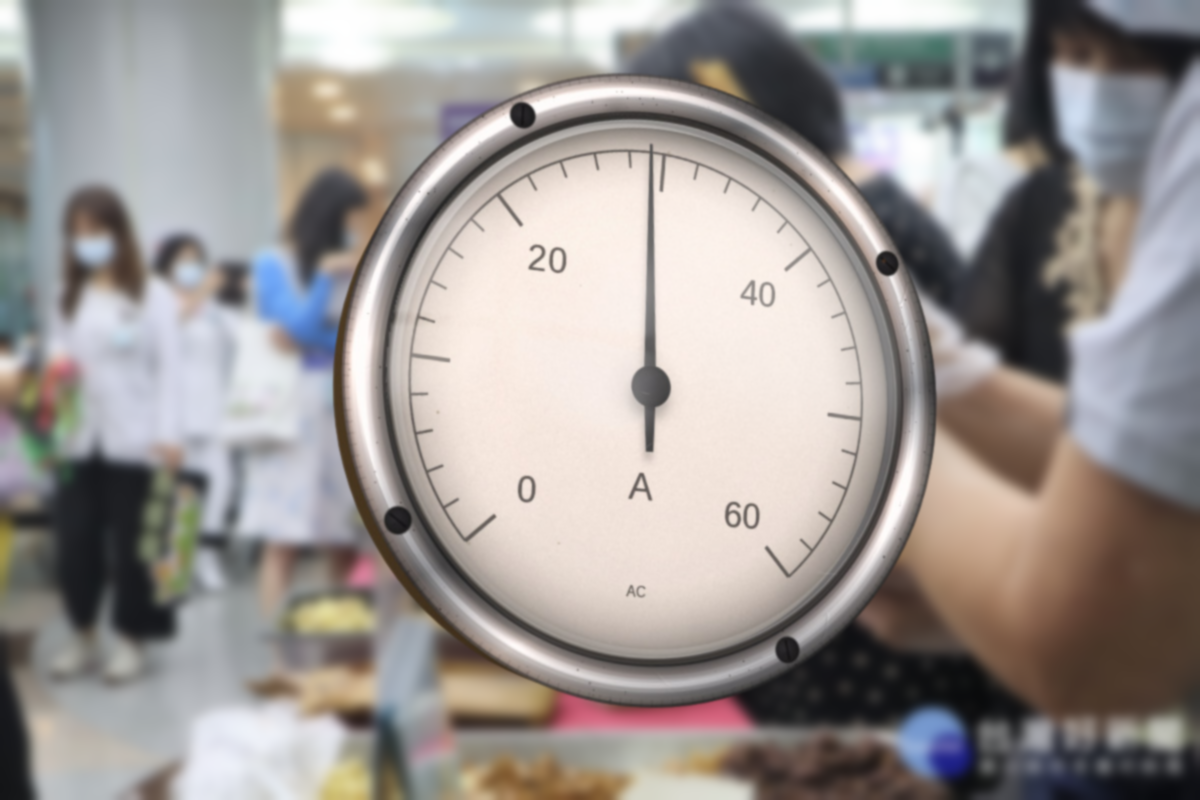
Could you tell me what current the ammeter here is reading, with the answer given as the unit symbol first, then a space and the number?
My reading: A 29
